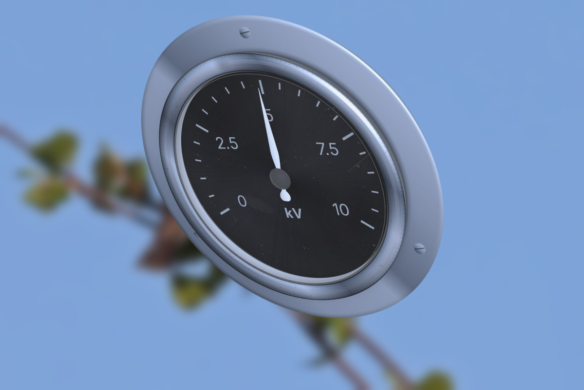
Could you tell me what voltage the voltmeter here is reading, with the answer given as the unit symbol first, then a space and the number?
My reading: kV 5
